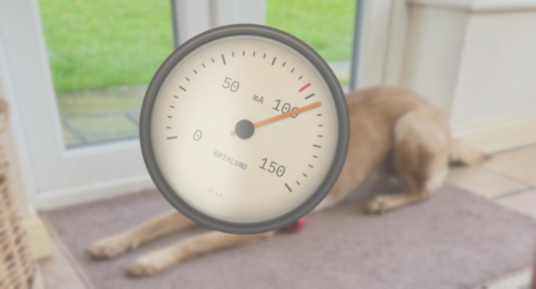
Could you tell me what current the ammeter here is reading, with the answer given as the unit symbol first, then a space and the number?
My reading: mA 105
